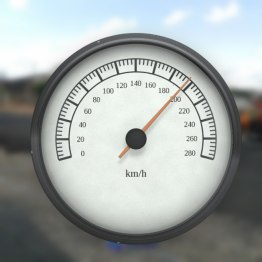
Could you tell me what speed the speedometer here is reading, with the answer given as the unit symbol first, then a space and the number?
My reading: km/h 196
